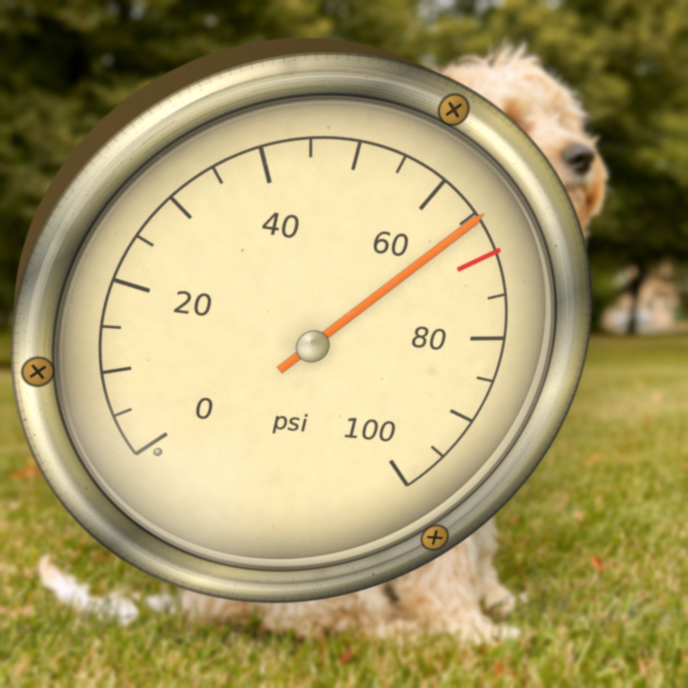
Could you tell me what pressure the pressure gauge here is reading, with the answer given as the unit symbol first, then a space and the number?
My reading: psi 65
